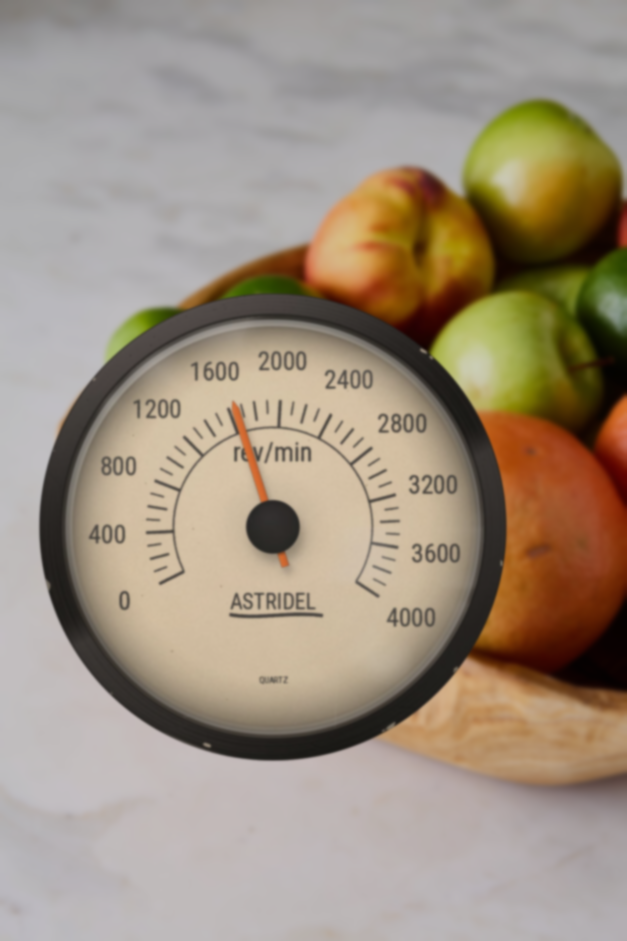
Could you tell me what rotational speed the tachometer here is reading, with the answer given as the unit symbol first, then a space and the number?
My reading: rpm 1650
